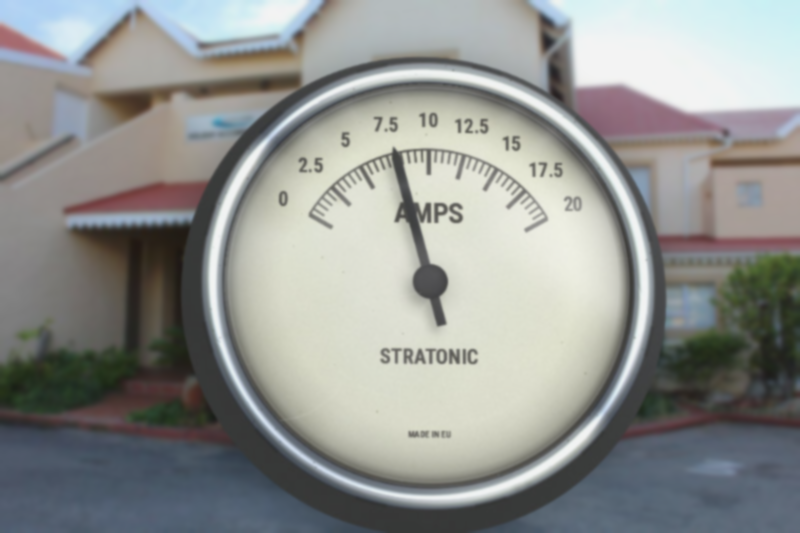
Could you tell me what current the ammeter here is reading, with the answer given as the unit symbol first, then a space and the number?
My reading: A 7.5
